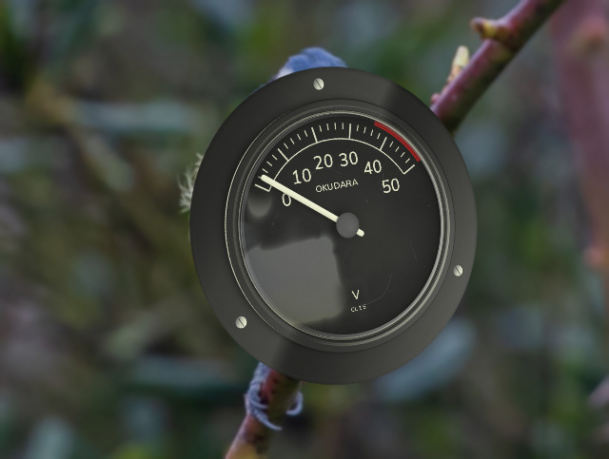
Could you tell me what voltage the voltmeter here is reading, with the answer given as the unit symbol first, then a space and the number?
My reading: V 2
